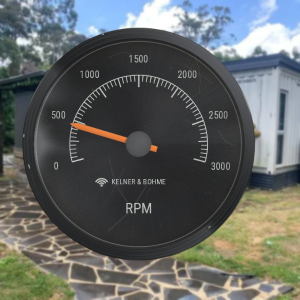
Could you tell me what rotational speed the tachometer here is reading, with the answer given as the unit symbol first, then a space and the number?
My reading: rpm 450
